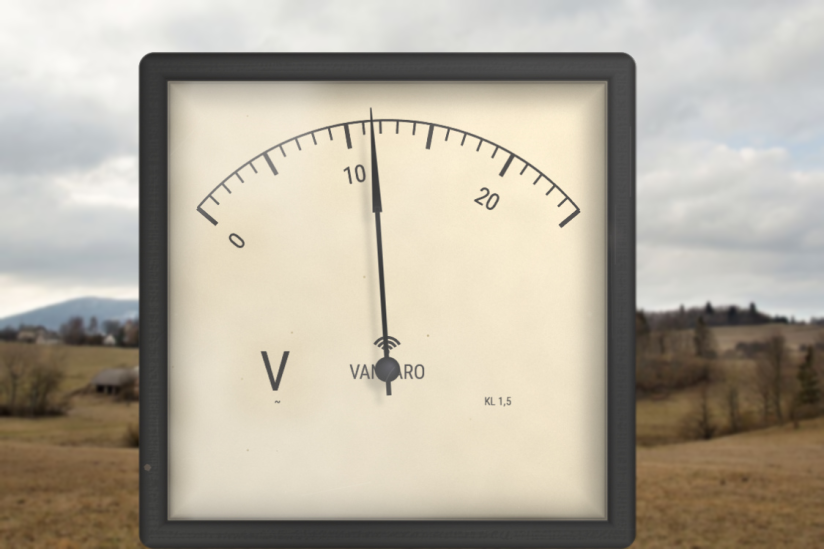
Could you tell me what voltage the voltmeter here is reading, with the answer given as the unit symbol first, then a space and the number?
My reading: V 11.5
